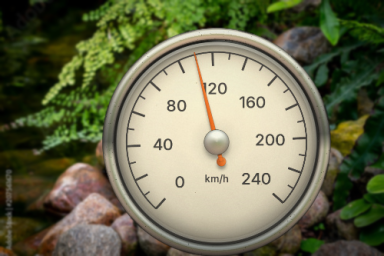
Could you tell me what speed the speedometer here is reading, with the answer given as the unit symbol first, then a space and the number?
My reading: km/h 110
